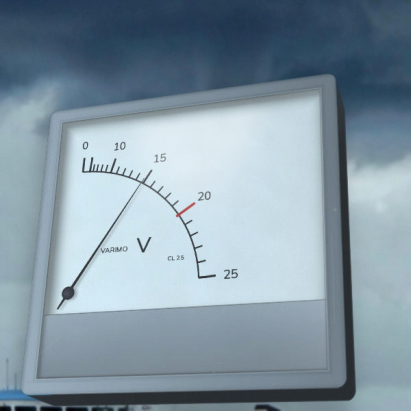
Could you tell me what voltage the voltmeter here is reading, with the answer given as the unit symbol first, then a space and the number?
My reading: V 15
